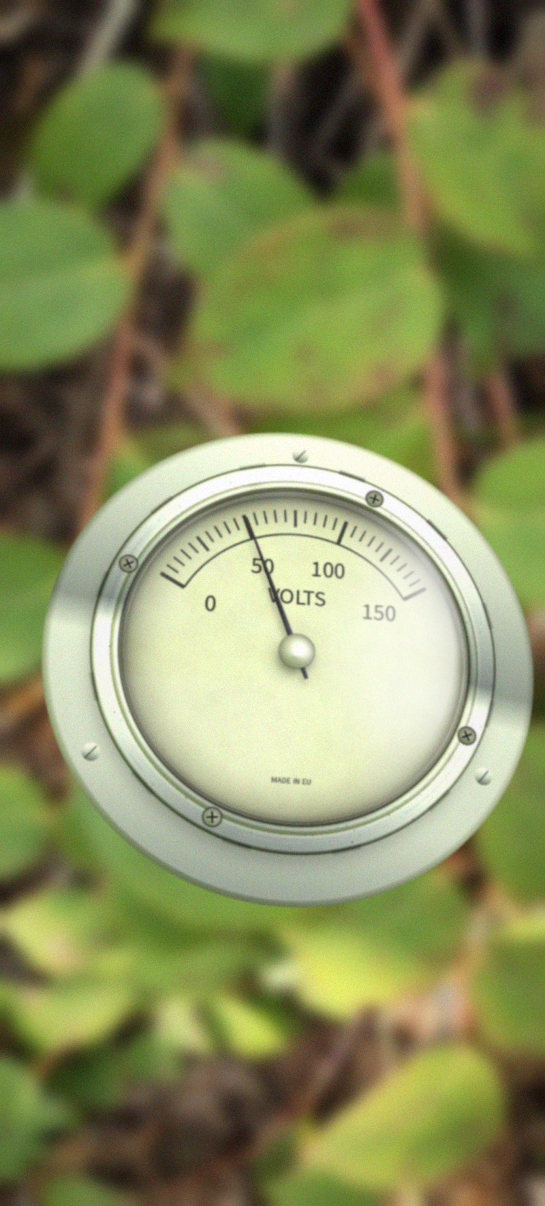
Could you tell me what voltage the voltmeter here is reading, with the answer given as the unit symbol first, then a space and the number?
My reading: V 50
